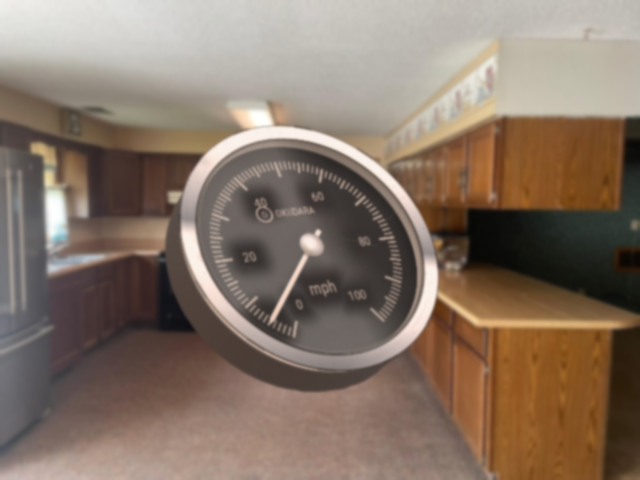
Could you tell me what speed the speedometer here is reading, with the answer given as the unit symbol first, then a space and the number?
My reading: mph 5
